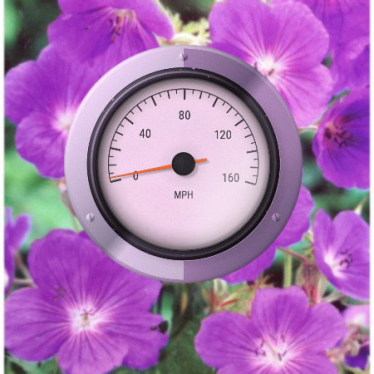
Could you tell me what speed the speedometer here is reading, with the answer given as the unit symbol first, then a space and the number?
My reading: mph 2.5
